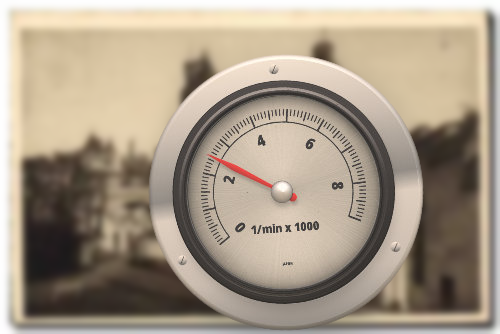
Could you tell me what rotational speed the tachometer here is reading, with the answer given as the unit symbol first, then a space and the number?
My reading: rpm 2500
